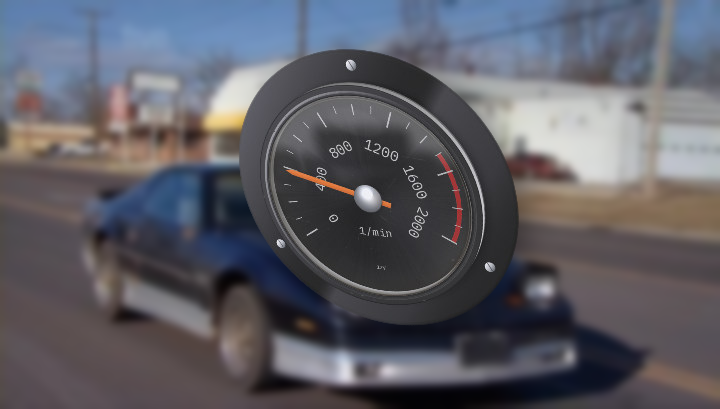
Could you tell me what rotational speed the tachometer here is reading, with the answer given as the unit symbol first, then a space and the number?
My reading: rpm 400
